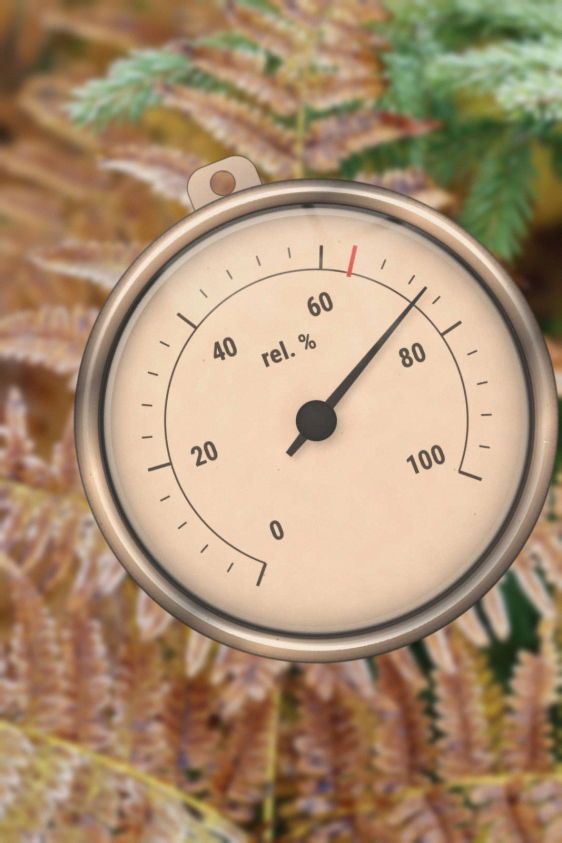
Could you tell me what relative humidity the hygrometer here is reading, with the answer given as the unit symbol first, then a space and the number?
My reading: % 74
